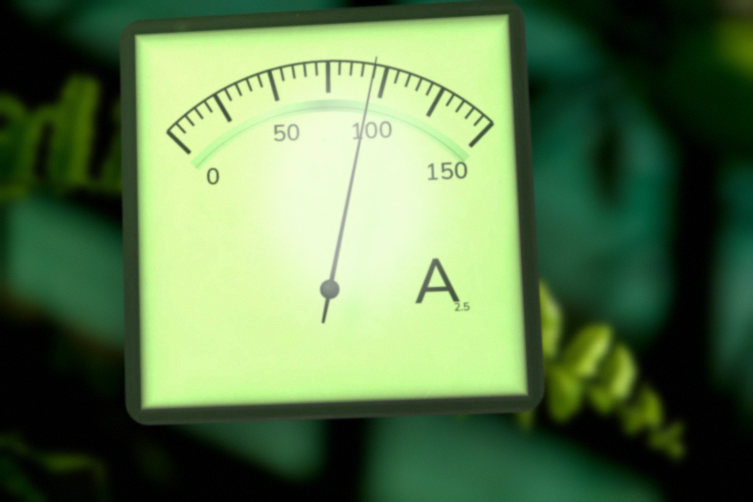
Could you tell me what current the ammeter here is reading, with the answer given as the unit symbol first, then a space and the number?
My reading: A 95
